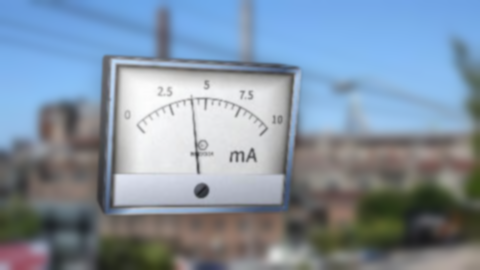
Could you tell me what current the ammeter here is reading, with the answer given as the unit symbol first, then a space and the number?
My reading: mA 4
